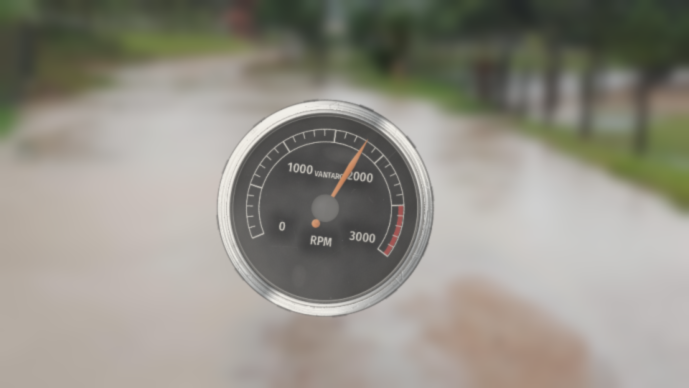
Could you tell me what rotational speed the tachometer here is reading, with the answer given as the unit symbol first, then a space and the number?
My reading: rpm 1800
